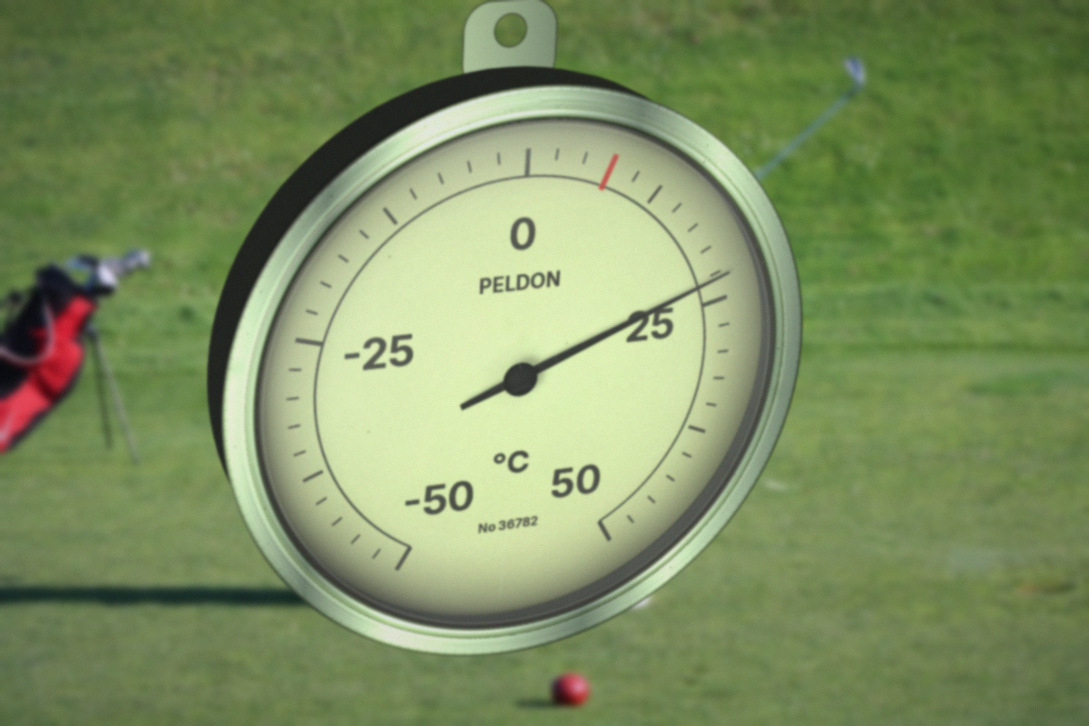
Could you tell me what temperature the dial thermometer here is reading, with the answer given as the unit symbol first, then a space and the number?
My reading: °C 22.5
